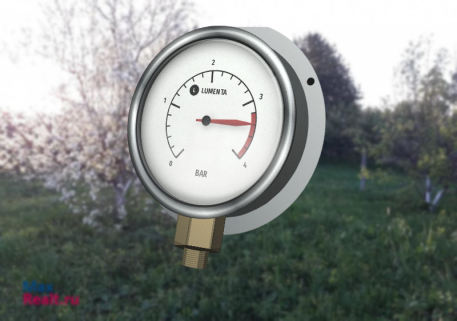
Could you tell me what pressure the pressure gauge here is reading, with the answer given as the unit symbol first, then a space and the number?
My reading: bar 3.4
